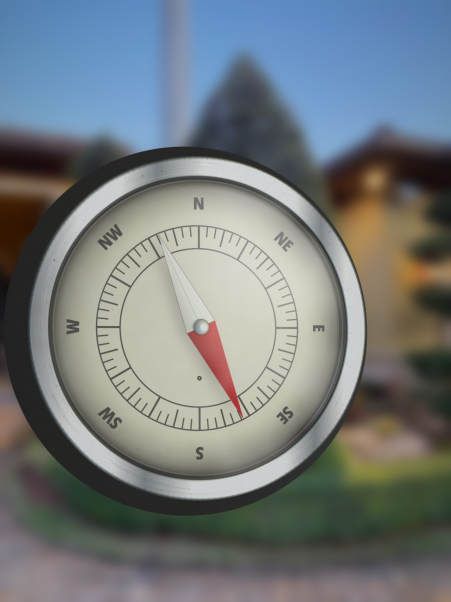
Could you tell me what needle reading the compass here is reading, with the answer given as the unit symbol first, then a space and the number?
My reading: ° 155
